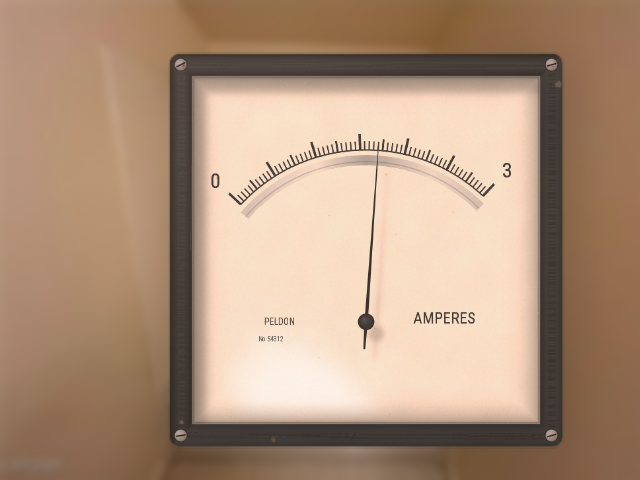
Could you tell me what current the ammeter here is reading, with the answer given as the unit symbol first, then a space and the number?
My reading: A 1.7
